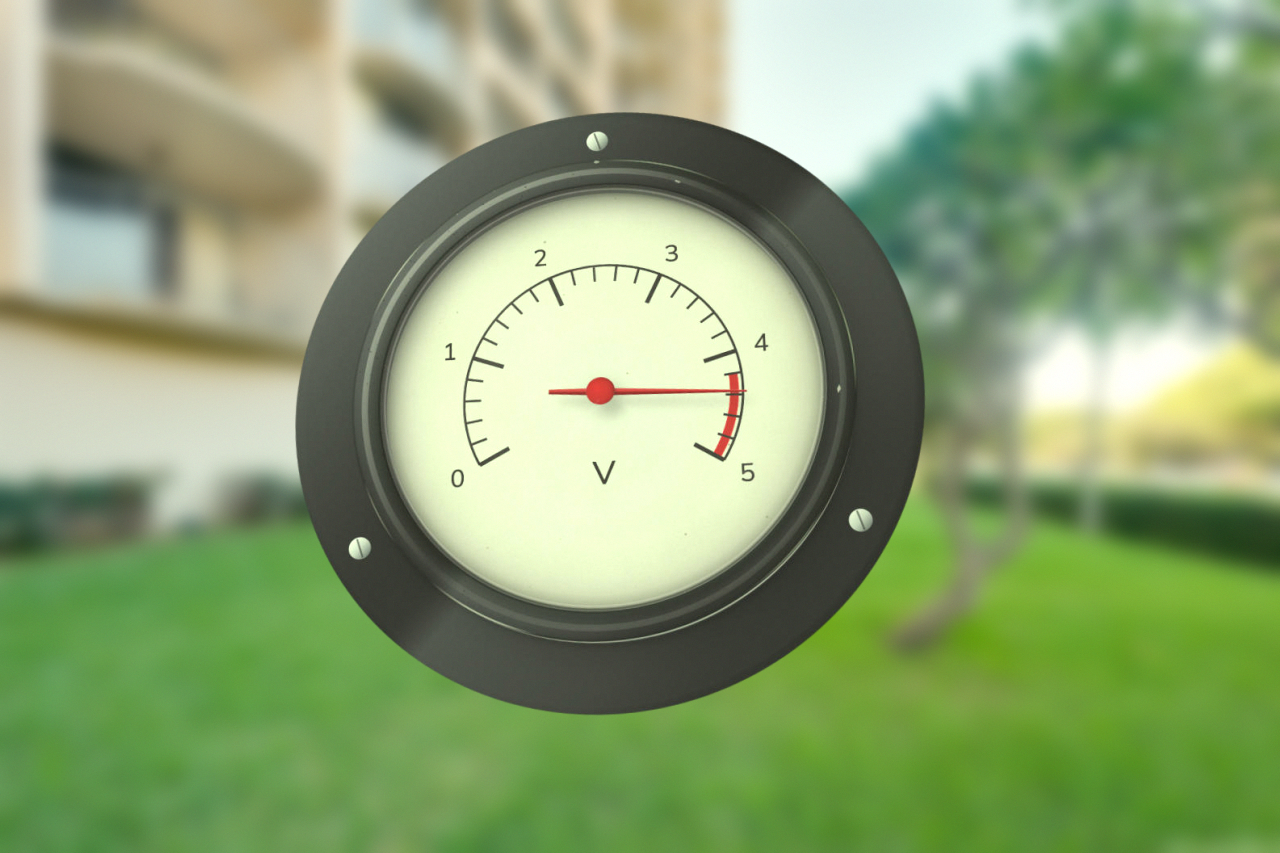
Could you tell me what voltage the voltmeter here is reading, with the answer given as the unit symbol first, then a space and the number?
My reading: V 4.4
